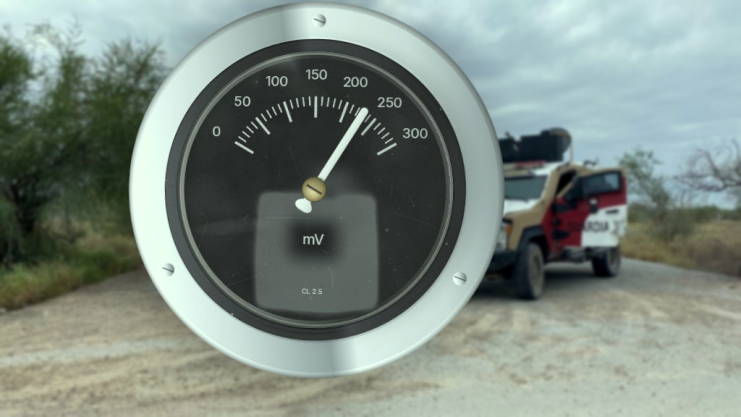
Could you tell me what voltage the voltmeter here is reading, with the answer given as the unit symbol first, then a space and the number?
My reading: mV 230
